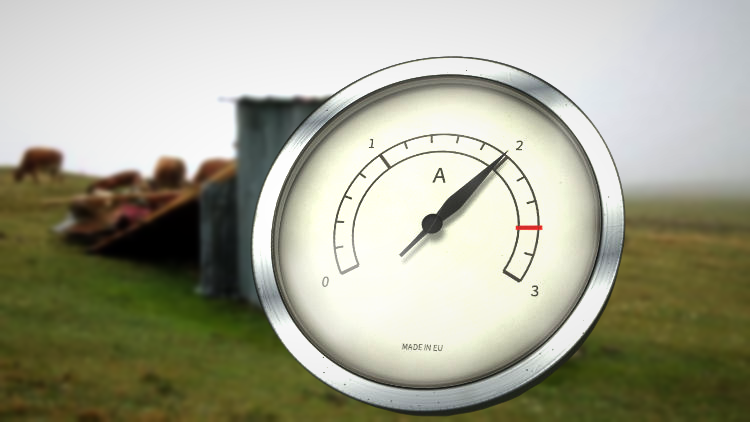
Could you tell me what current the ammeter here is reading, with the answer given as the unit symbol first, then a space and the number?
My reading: A 2
